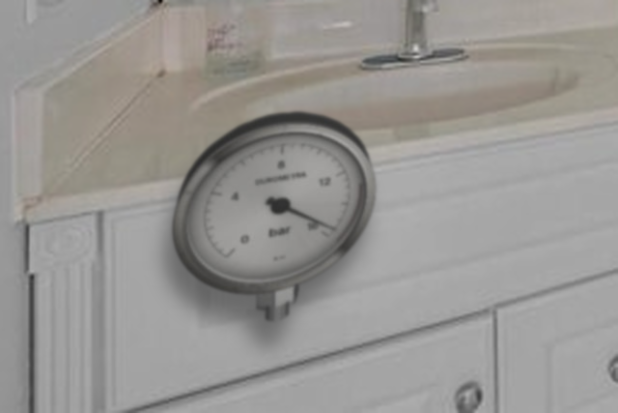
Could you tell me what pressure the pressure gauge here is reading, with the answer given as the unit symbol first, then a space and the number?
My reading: bar 15.5
